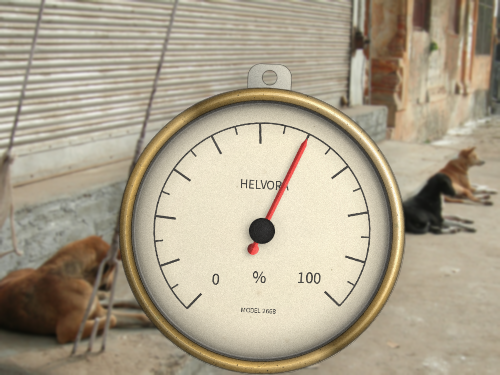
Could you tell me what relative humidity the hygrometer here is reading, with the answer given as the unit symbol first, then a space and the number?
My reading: % 60
